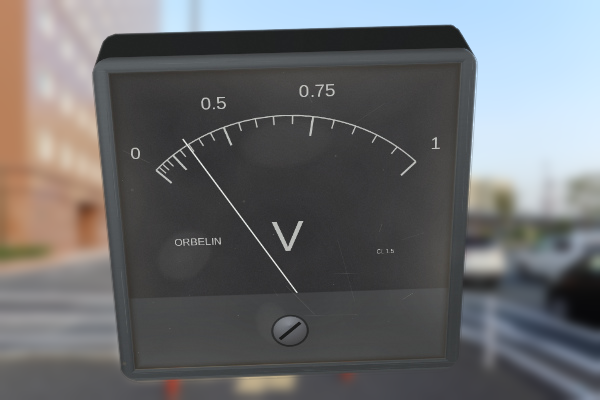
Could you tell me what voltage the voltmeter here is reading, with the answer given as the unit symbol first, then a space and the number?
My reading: V 0.35
